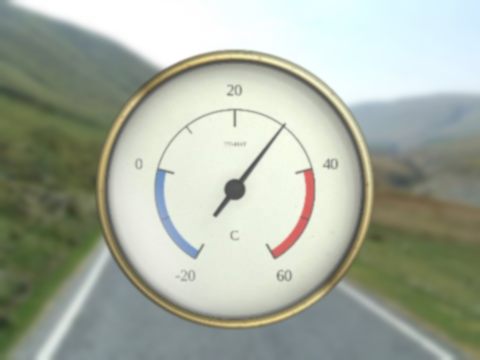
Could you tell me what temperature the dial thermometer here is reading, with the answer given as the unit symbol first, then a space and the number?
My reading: °C 30
